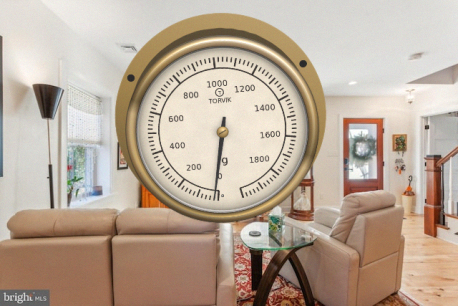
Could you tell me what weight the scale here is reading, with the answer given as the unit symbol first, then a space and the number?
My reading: g 20
